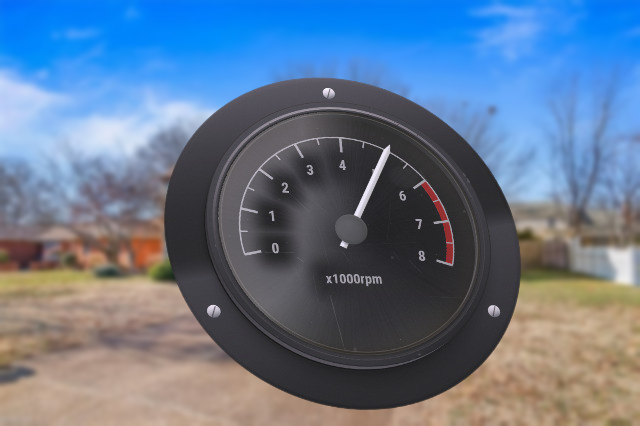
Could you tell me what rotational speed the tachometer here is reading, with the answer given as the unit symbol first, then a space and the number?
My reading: rpm 5000
